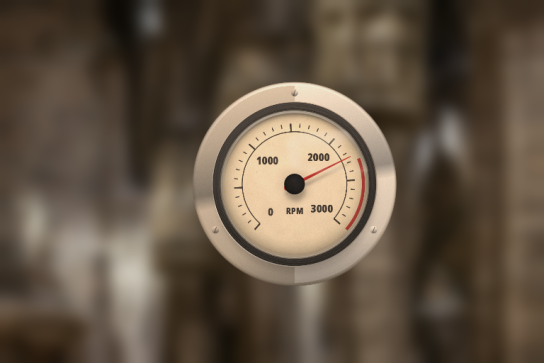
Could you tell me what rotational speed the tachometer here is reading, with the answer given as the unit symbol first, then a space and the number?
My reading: rpm 2250
